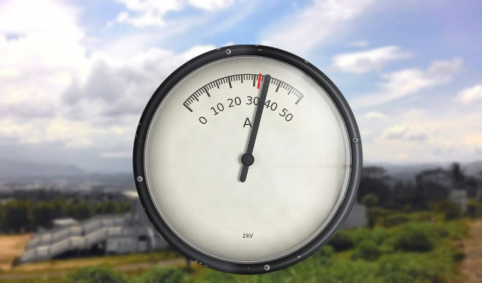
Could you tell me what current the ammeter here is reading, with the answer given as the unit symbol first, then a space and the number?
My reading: A 35
